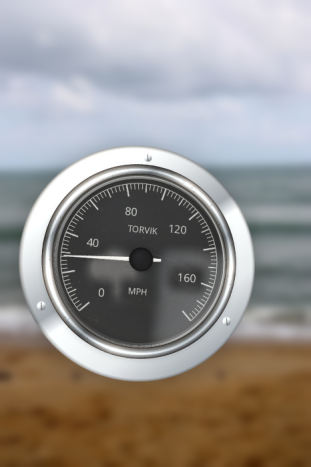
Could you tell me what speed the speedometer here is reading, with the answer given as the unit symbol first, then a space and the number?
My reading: mph 28
